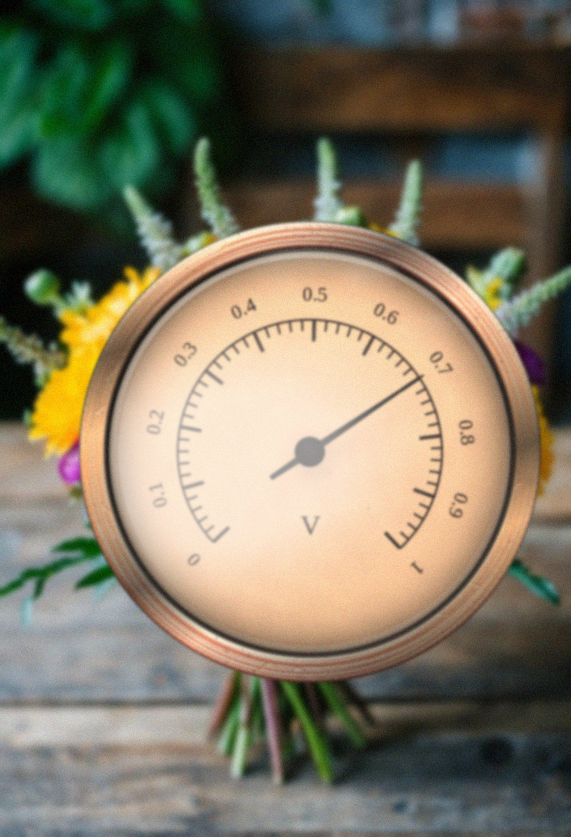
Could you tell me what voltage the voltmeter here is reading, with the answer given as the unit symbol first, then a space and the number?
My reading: V 0.7
